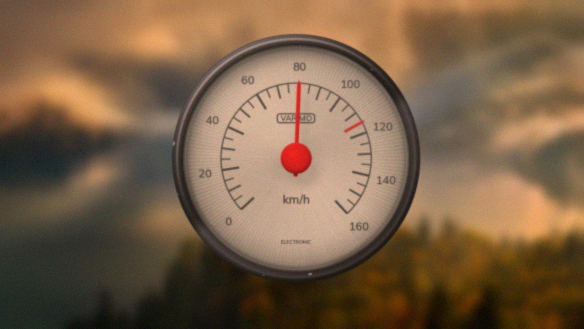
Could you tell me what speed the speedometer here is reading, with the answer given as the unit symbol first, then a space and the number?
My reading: km/h 80
